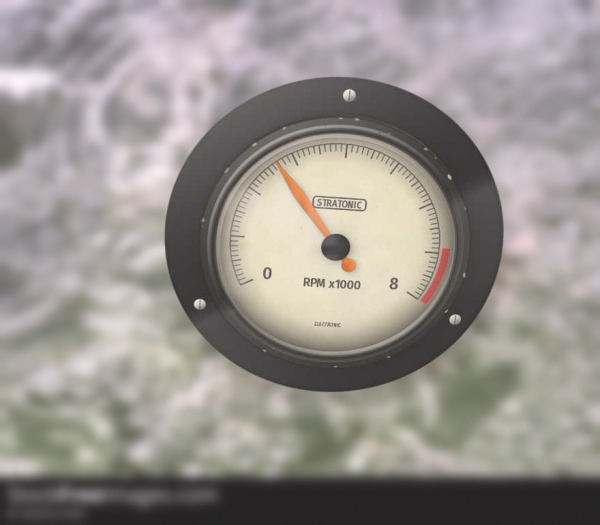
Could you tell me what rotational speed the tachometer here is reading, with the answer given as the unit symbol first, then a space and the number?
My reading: rpm 2700
